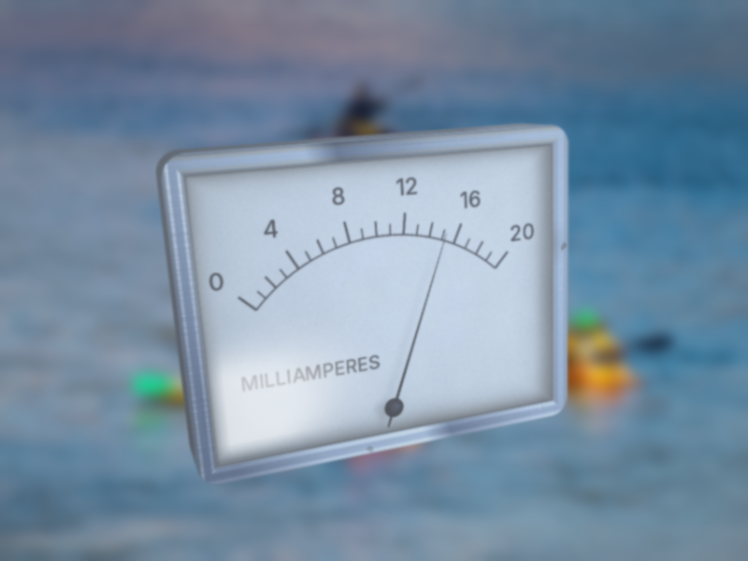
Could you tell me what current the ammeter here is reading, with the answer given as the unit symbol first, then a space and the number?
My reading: mA 15
